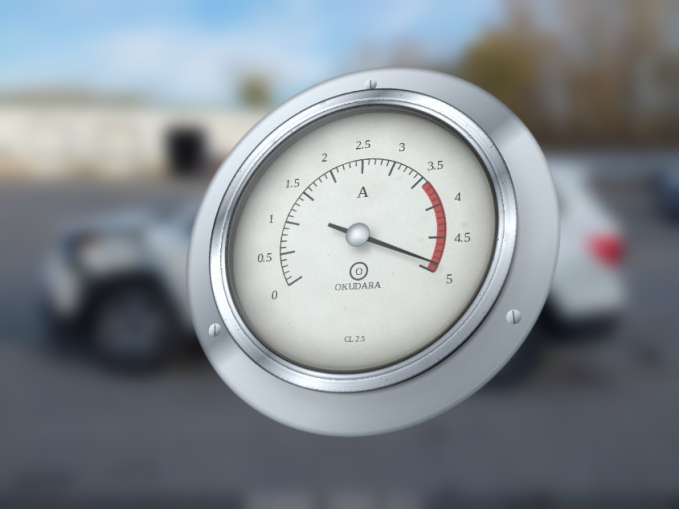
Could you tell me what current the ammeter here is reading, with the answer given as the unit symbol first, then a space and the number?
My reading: A 4.9
